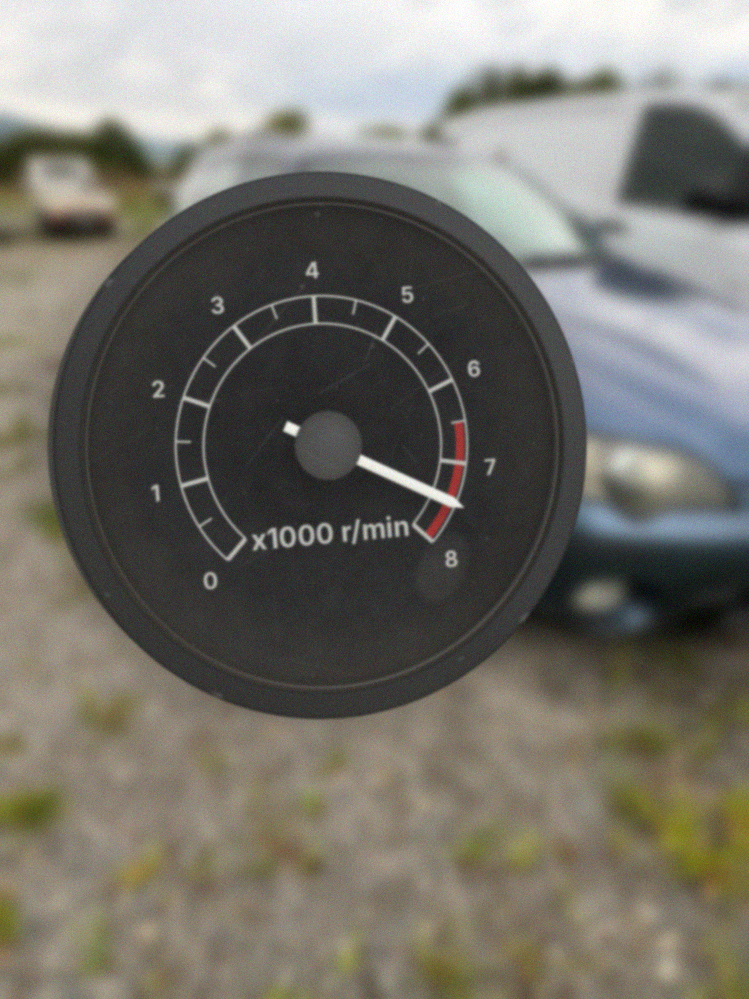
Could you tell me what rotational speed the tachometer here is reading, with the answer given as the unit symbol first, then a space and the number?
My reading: rpm 7500
